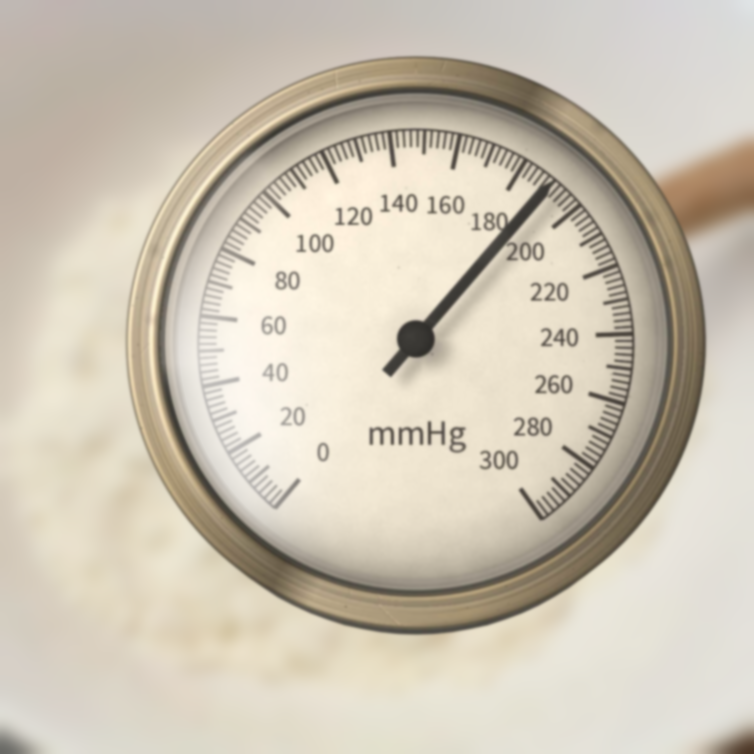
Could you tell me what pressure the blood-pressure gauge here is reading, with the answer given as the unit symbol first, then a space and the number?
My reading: mmHg 190
